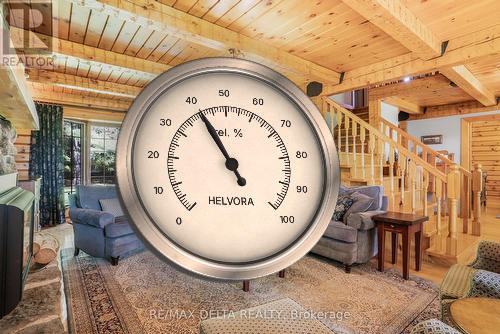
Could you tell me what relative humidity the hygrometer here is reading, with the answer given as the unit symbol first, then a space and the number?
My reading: % 40
